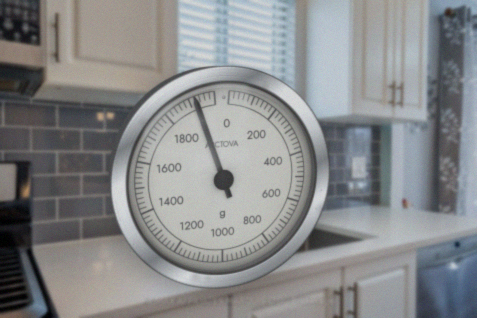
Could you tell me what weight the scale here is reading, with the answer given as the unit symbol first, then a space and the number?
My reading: g 1920
